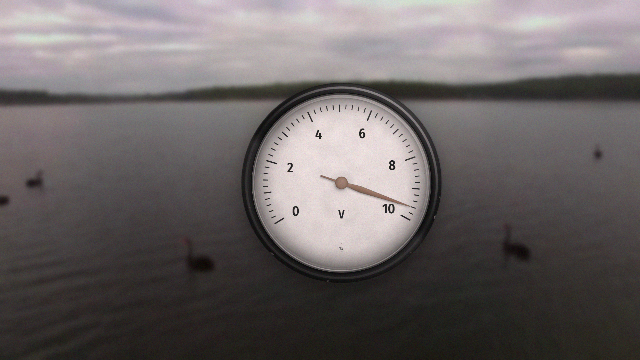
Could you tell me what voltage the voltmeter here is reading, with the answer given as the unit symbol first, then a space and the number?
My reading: V 9.6
